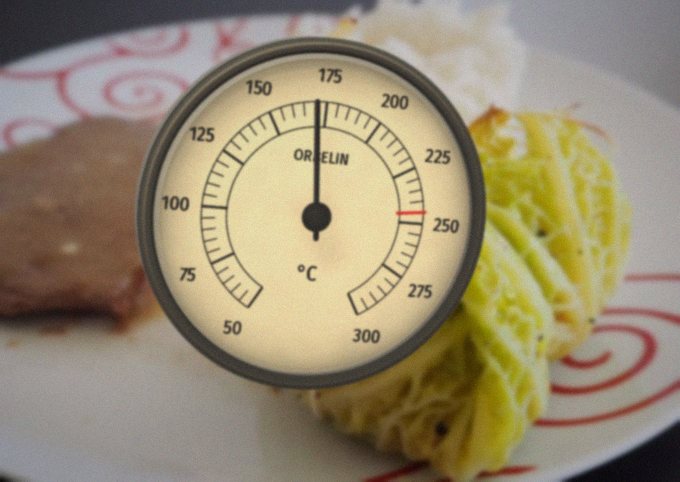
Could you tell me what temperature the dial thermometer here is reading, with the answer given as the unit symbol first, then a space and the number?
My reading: °C 170
